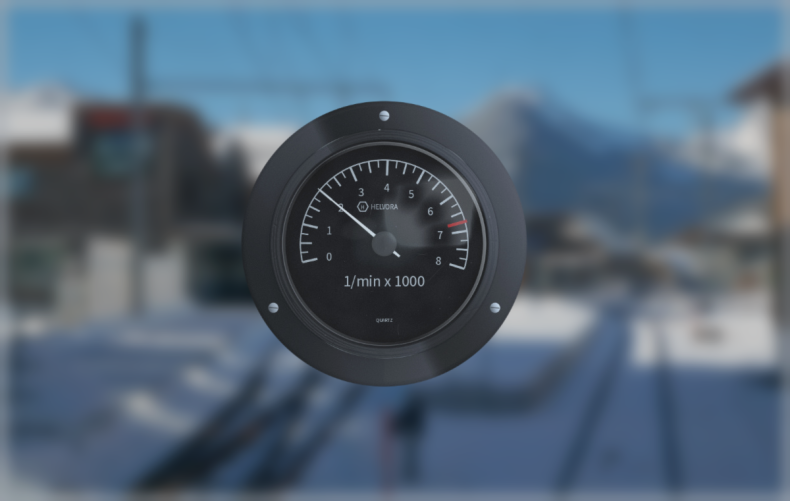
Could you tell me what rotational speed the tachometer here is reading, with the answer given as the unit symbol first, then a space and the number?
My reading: rpm 2000
